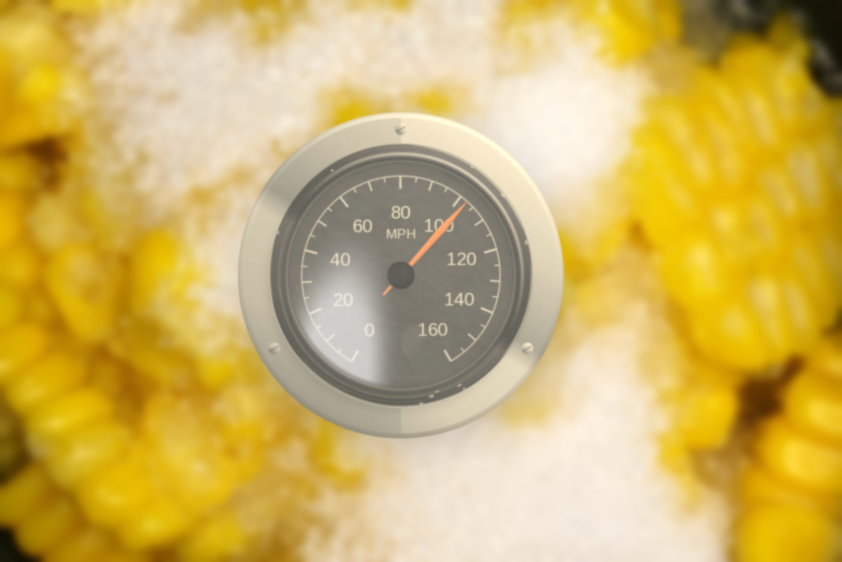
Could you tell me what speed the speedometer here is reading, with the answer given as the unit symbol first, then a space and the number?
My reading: mph 102.5
